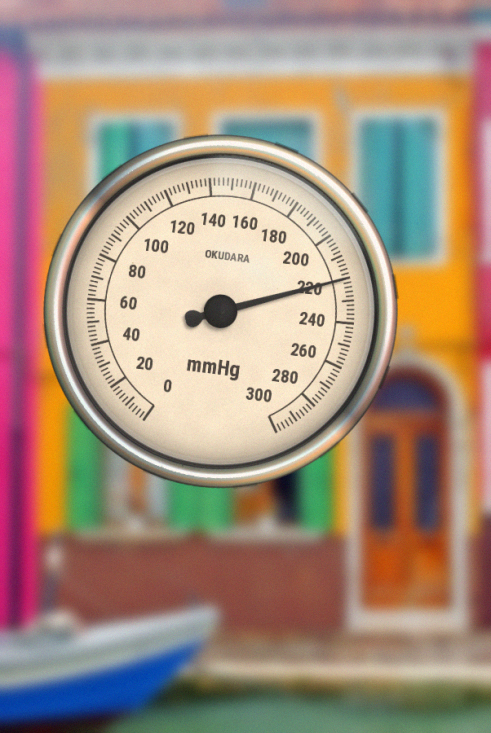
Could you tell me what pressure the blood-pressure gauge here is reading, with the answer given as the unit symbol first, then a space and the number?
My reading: mmHg 220
